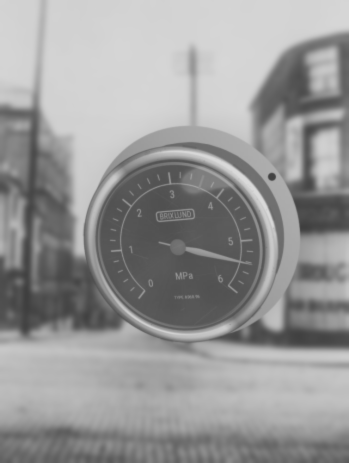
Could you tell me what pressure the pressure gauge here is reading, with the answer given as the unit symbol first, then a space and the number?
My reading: MPa 5.4
